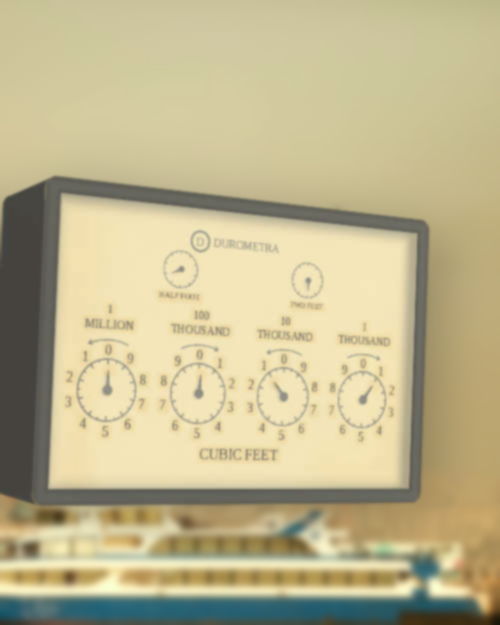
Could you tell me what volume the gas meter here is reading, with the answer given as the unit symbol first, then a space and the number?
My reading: ft³ 1100
